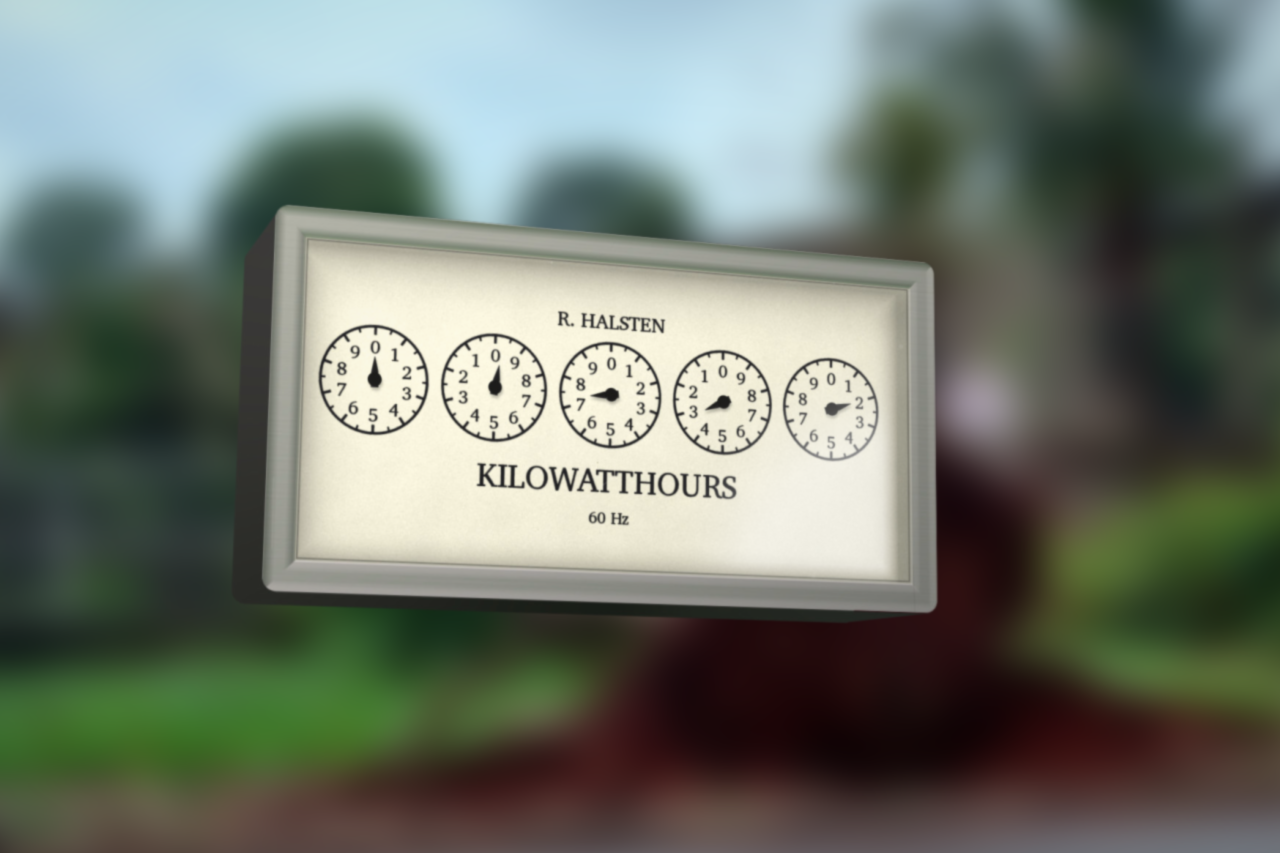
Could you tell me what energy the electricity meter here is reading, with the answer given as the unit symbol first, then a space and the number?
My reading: kWh 99732
